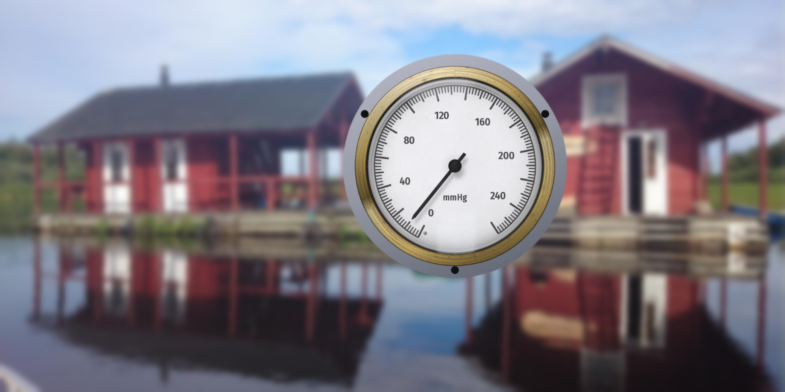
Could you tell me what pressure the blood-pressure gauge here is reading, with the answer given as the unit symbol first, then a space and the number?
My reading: mmHg 10
